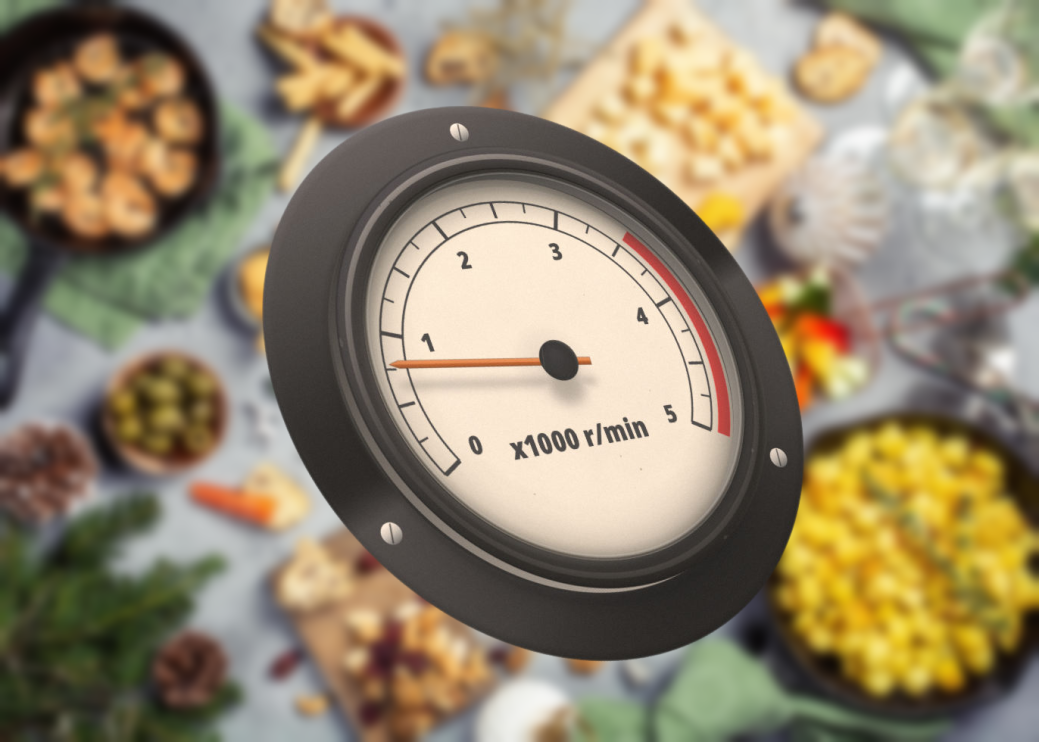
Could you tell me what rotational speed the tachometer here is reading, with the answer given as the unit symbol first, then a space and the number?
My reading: rpm 750
